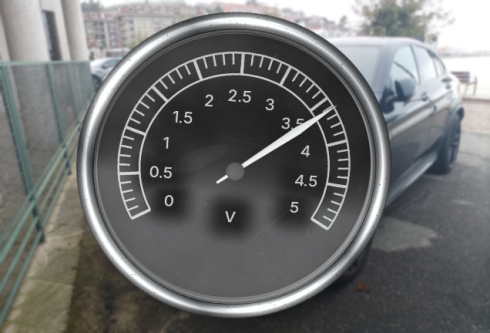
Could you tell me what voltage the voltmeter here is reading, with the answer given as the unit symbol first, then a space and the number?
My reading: V 3.6
